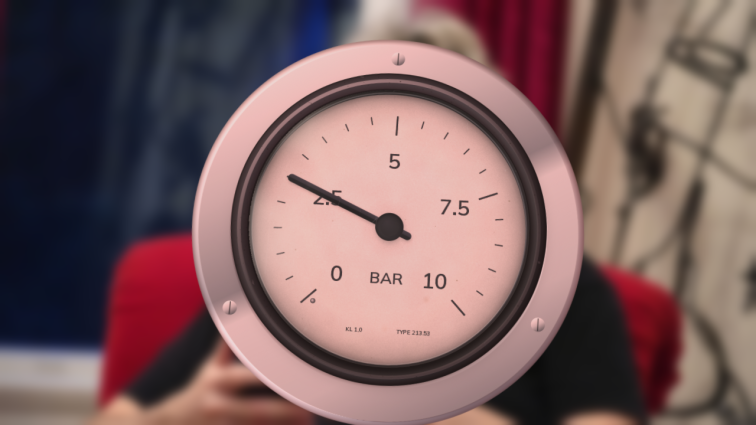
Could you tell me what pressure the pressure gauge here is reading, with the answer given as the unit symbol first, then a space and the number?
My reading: bar 2.5
